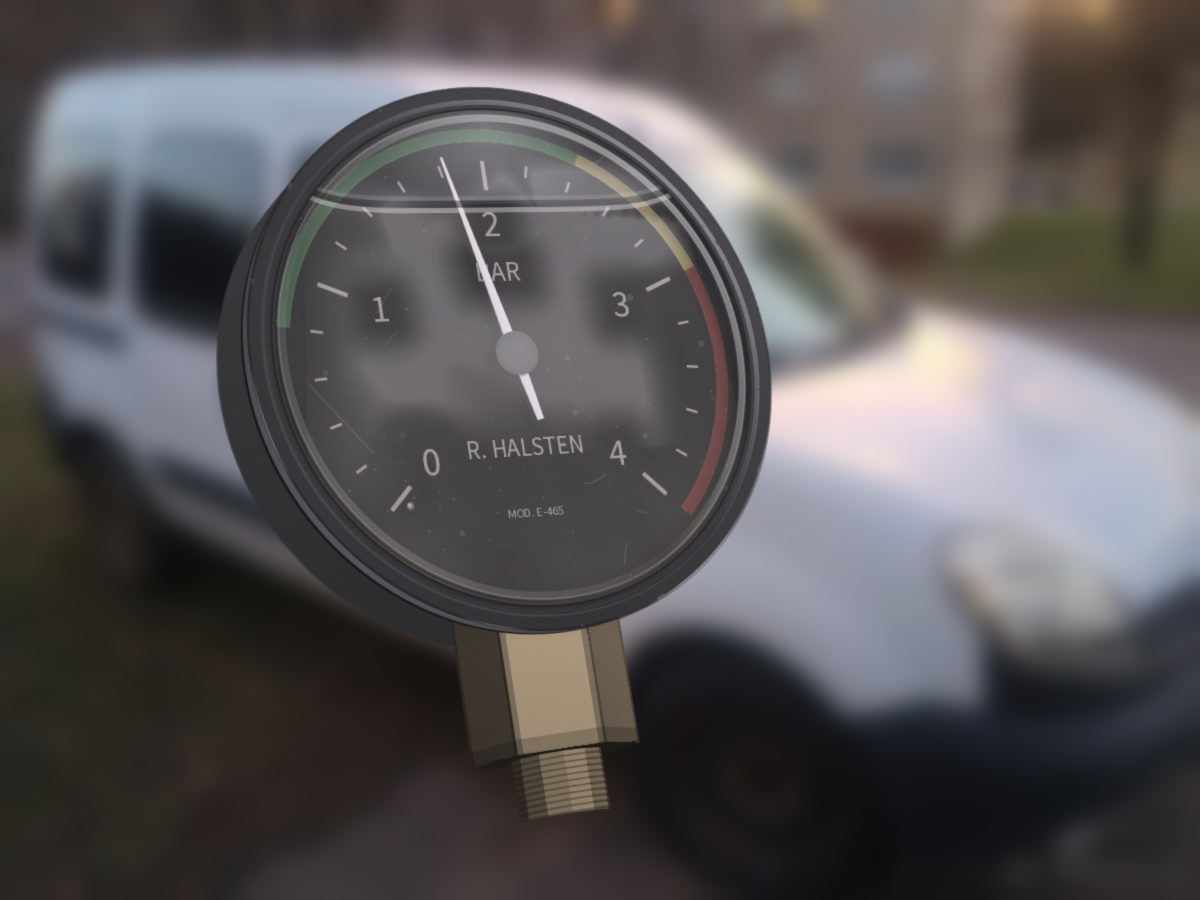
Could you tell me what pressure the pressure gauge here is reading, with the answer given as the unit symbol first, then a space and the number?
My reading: bar 1.8
